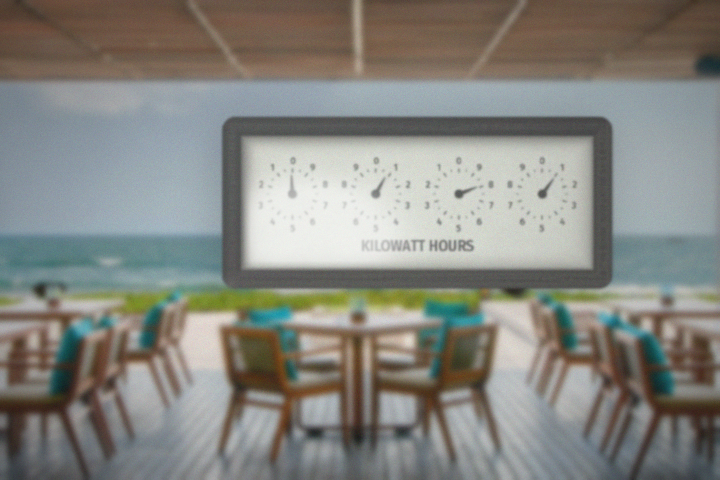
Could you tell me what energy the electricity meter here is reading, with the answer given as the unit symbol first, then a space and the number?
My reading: kWh 81
